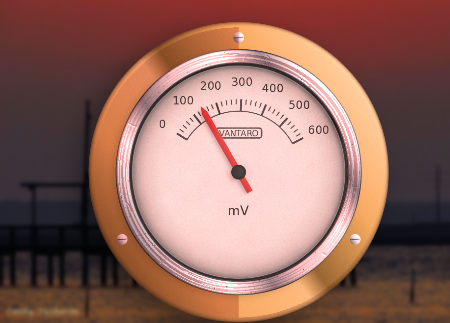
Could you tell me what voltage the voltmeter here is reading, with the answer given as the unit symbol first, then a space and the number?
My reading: mV 140
